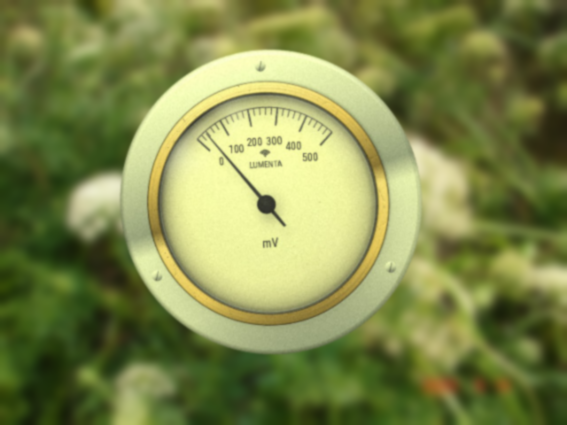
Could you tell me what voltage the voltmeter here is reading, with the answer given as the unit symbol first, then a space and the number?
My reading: mV 40
